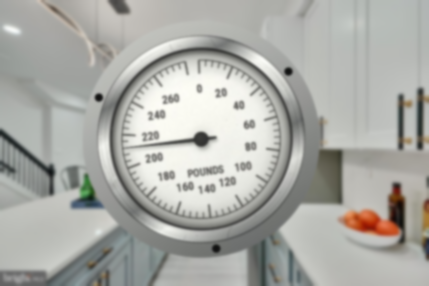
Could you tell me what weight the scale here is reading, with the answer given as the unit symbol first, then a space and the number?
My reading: lb 212
